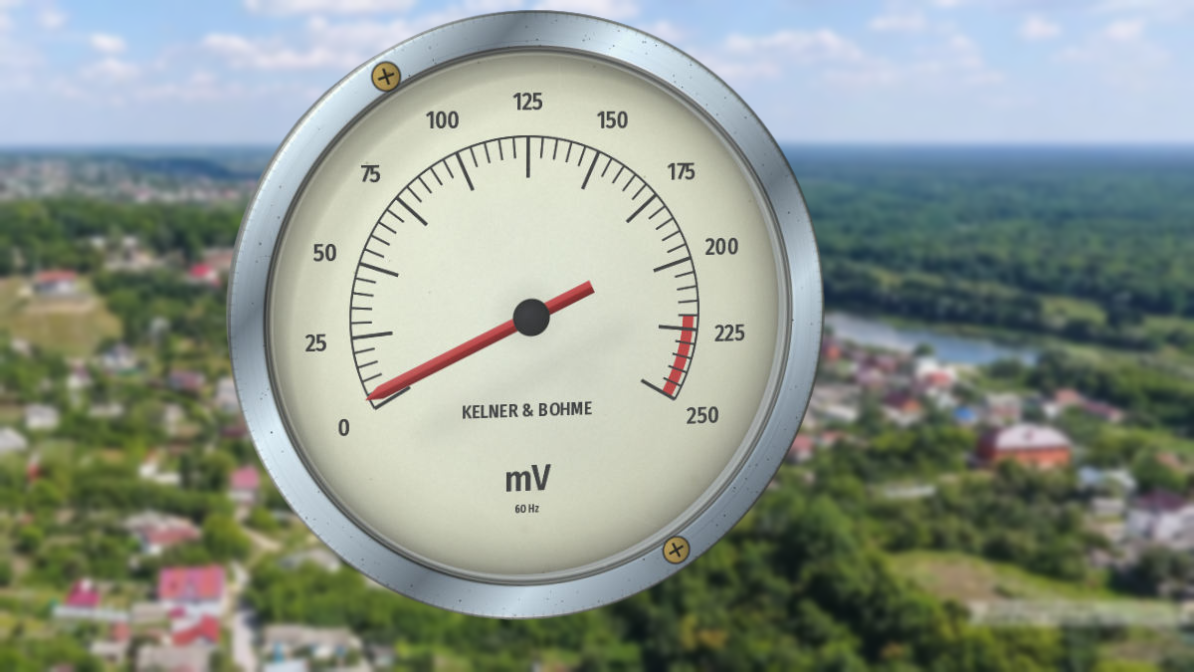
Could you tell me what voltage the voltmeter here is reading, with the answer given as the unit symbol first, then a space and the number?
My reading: mV 5
